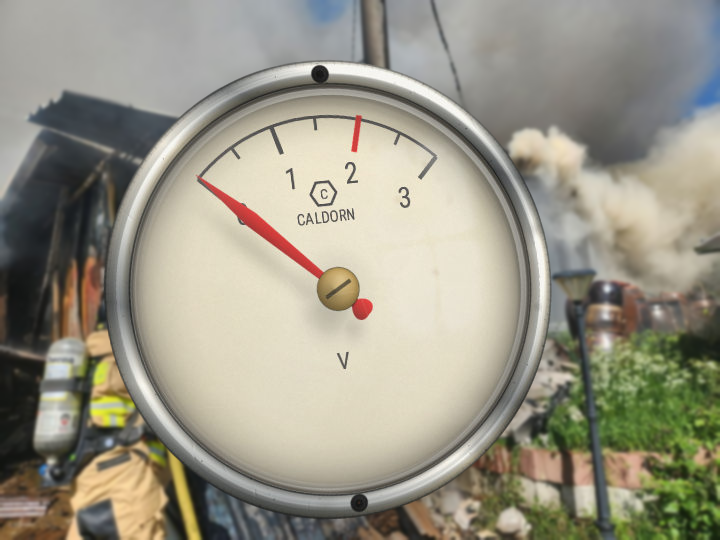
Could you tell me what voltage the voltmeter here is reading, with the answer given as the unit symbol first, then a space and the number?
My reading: V 0
